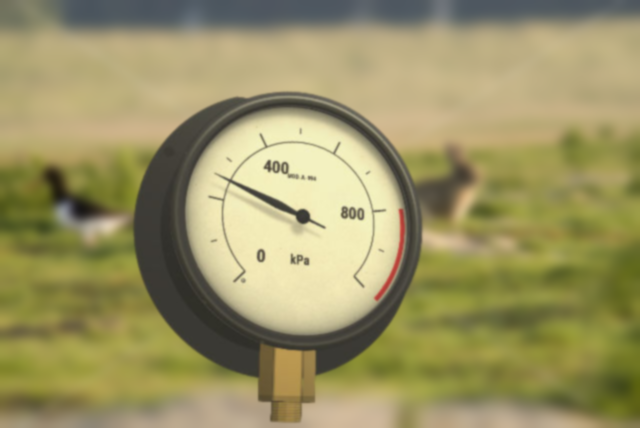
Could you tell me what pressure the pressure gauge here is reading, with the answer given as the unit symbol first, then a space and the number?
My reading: kPa 250
